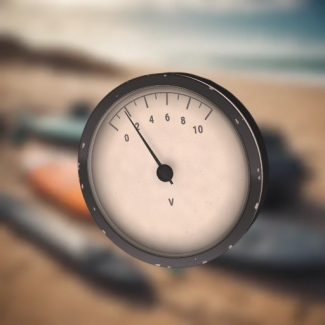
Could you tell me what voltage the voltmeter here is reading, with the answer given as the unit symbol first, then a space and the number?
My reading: V 2
